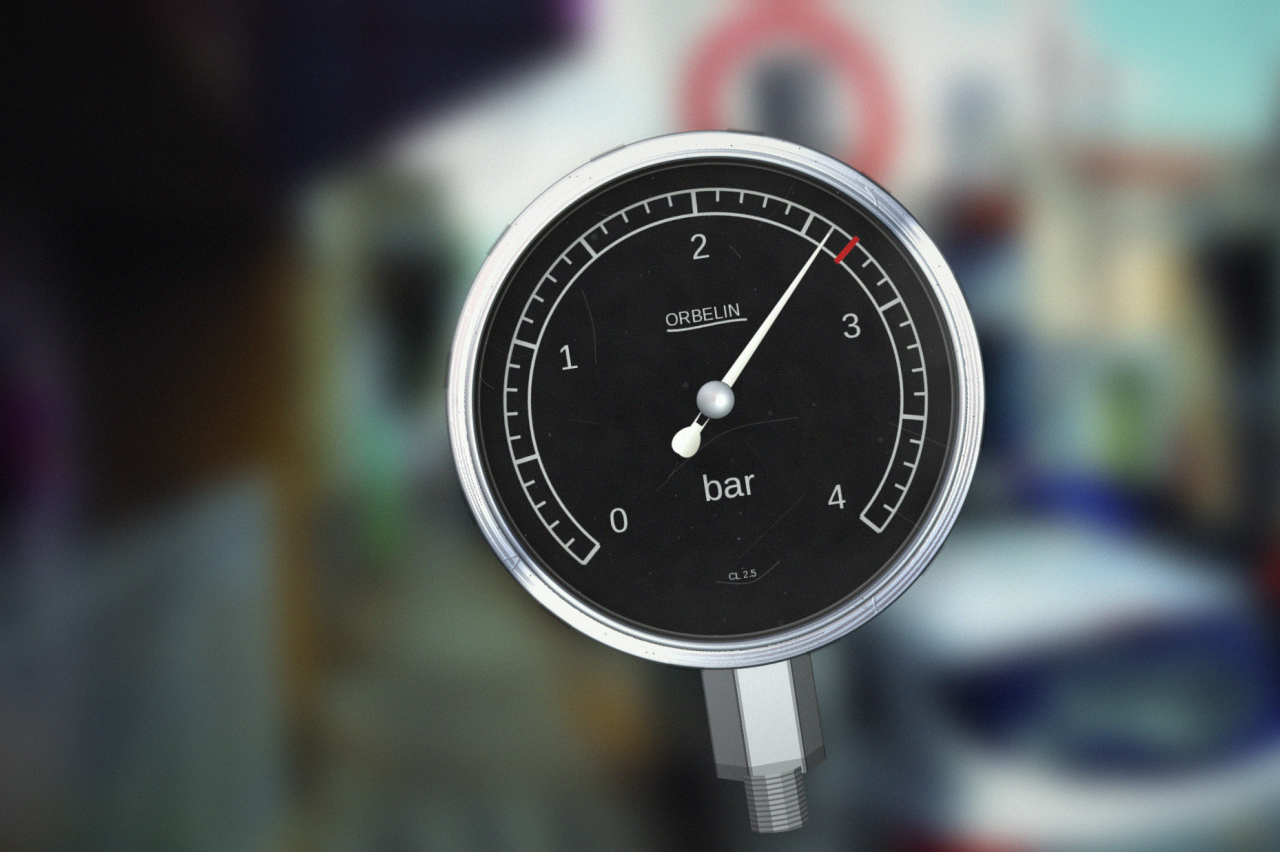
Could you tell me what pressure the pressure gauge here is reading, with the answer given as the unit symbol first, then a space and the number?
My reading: bar 2.6
